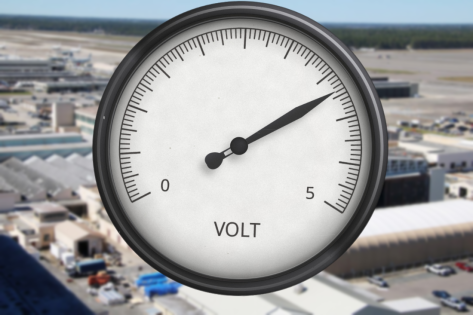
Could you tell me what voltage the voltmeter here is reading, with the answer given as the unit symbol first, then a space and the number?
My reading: V 3.7
